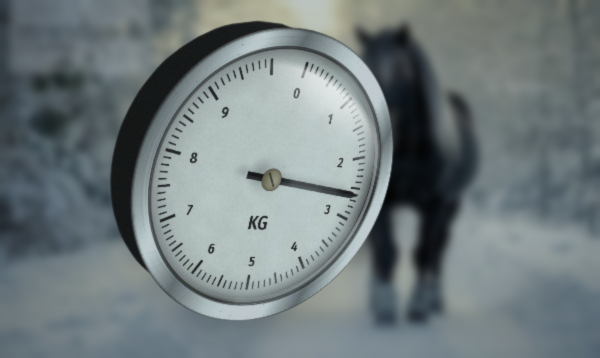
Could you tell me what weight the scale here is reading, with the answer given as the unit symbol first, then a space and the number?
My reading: kg 2.6
